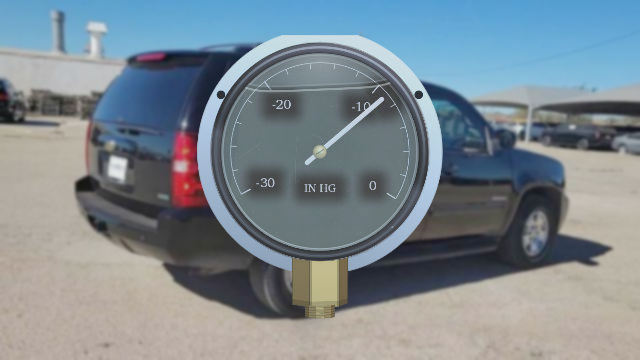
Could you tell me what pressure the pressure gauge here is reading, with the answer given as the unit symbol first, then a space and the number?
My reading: inHg -9
